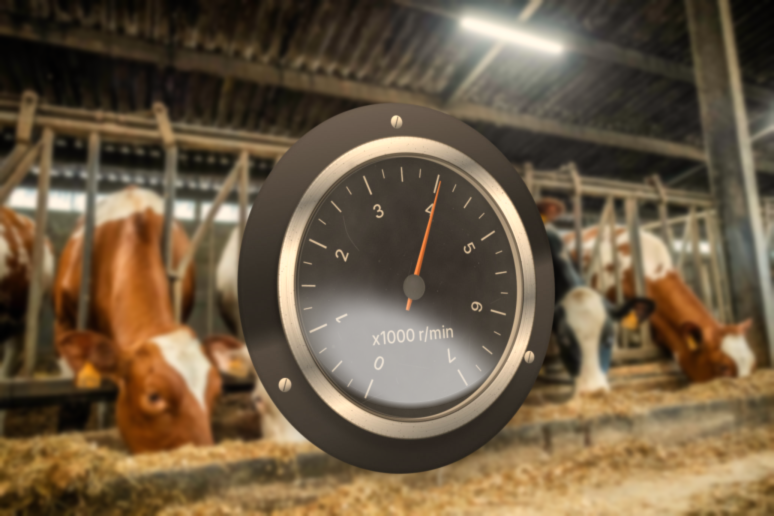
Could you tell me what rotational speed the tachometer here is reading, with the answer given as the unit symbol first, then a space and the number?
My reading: rpm 4000
